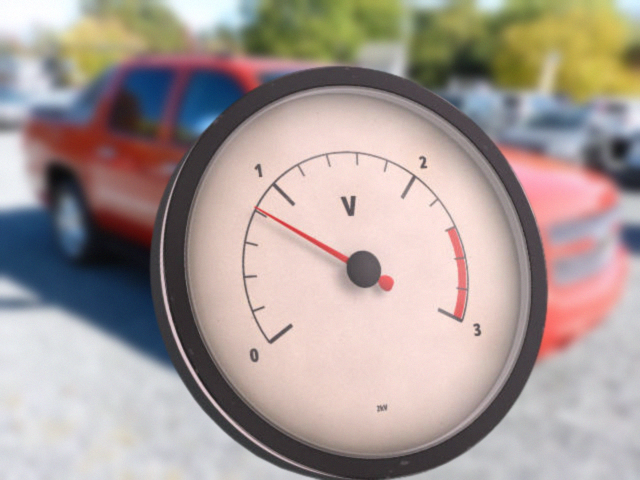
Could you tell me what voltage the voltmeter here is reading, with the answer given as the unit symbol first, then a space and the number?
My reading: V 0.8
